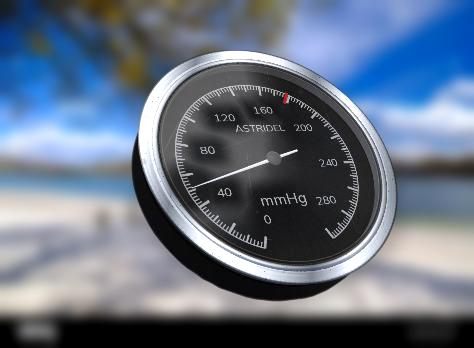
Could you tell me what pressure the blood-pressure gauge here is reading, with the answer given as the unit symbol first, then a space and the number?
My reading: mmHg 50
